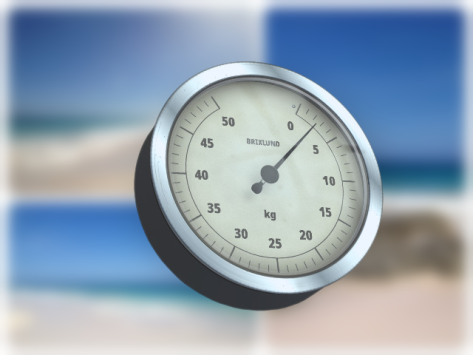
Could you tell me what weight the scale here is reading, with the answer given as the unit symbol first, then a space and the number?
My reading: kg 2.5
